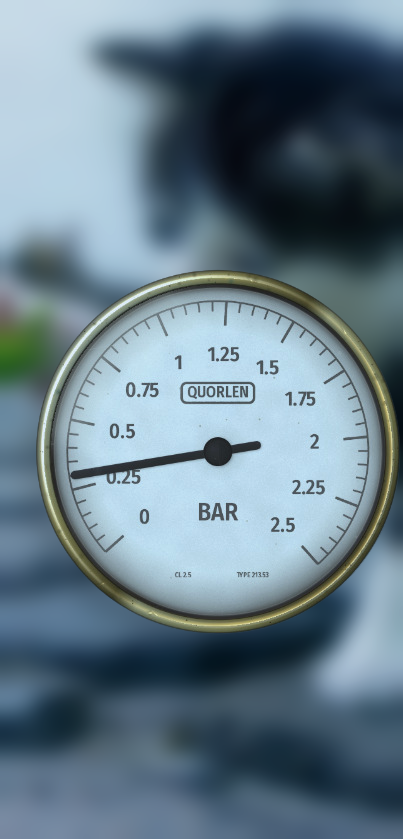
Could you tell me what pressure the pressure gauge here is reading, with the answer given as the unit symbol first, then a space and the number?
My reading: bar 0.3
